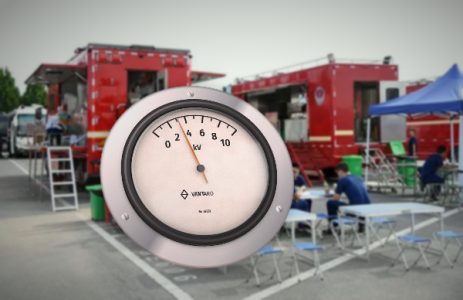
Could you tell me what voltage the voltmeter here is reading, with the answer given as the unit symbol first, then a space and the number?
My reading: kV 3
